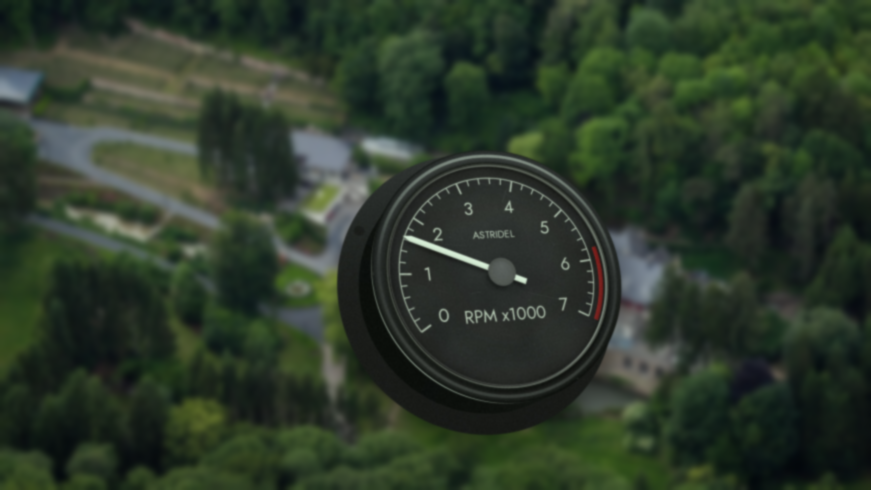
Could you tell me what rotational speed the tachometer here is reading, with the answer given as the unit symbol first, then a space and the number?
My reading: rpm 1600
